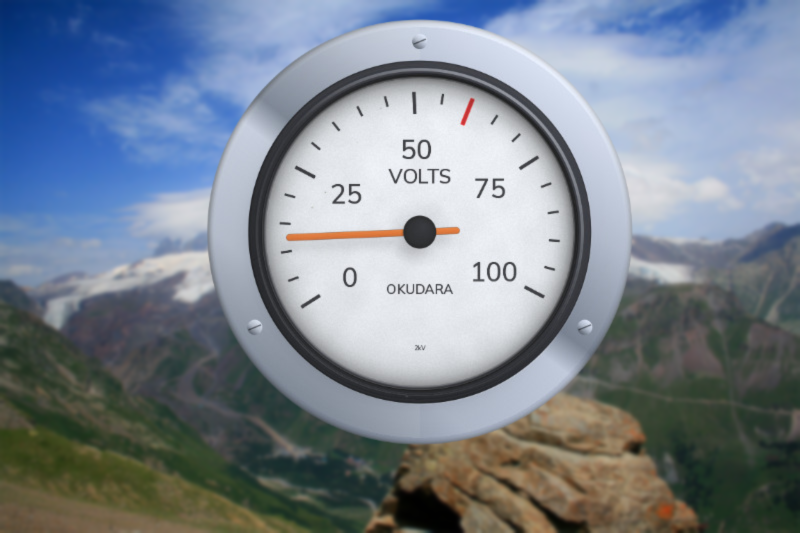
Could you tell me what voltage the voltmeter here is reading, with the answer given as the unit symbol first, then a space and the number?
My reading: V 12.5
